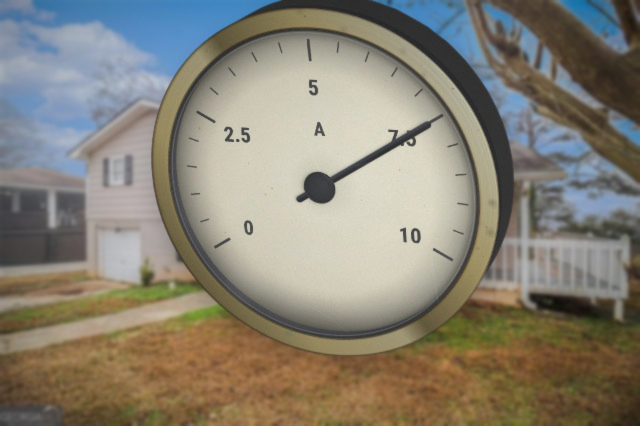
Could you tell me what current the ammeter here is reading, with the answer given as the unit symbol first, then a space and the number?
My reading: A 7.5
